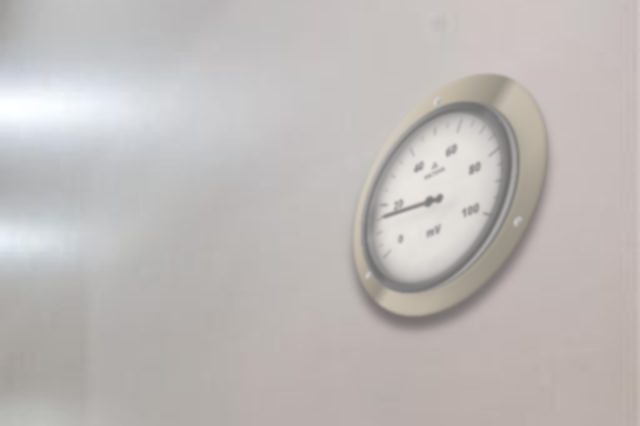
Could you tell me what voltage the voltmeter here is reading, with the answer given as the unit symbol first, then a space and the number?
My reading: mV 15
